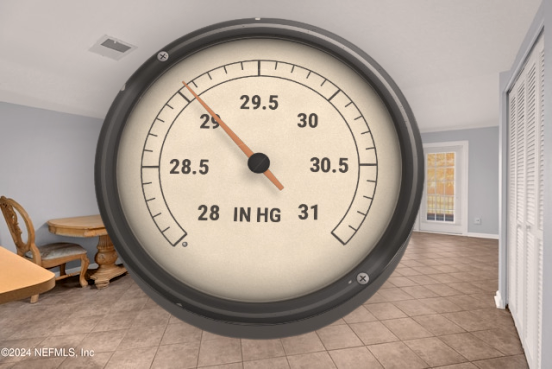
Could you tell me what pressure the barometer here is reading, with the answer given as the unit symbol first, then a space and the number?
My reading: inHg 29.05
